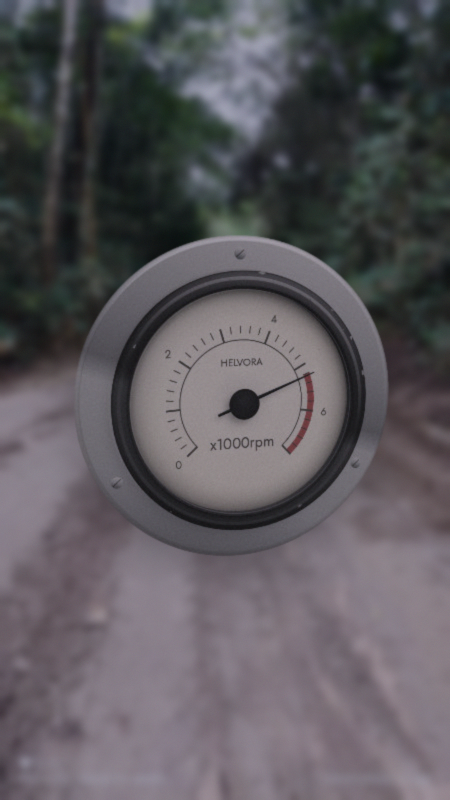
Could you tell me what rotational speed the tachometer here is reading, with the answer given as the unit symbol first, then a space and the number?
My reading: rpm 5200
